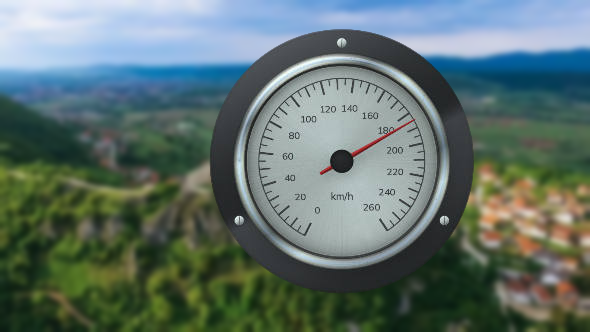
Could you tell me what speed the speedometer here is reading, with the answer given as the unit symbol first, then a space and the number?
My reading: km/h 185
